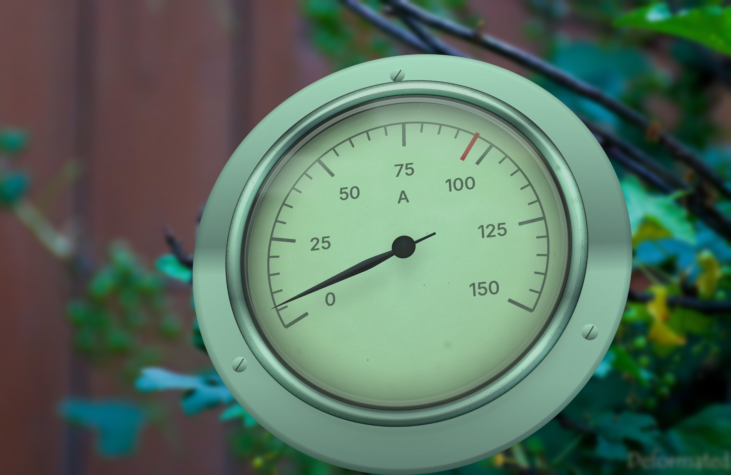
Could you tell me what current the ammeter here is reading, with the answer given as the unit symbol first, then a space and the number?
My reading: A 5
